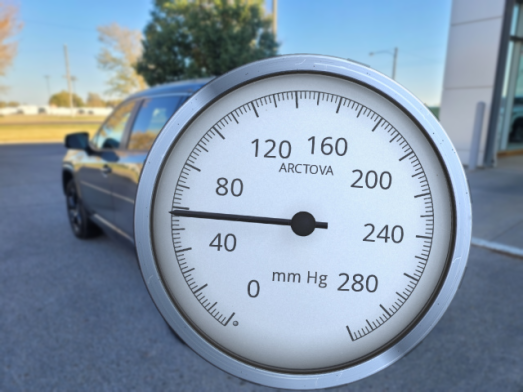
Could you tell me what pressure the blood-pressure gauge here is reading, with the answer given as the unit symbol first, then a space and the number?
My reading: mmHg 58
